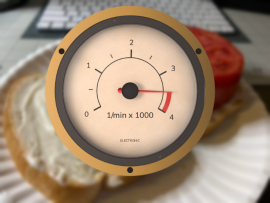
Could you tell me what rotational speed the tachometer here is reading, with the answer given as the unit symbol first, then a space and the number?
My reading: rpm 3500
